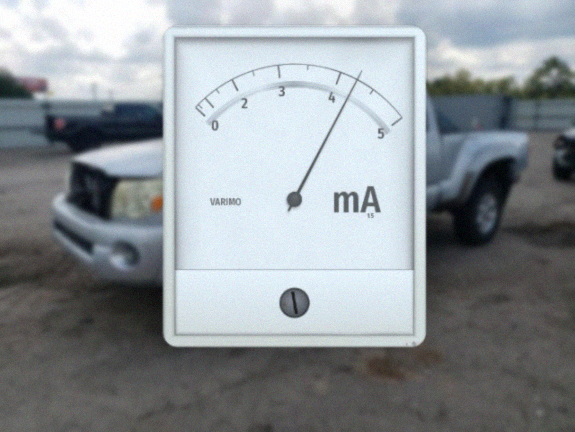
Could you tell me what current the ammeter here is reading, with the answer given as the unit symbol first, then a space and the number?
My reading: mA 4.25
